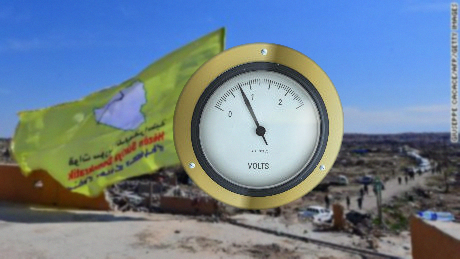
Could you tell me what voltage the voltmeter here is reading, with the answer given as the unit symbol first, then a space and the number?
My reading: V 0.75
